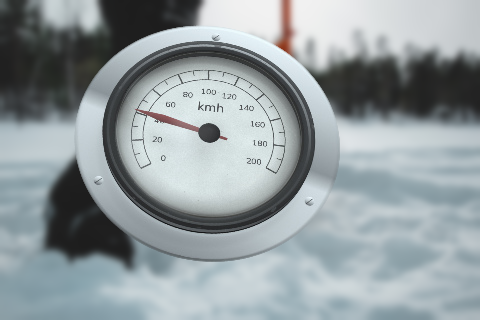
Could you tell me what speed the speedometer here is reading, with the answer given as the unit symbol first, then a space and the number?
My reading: km/h 40
